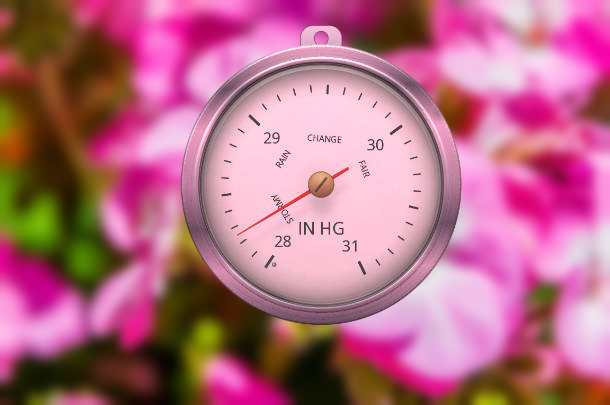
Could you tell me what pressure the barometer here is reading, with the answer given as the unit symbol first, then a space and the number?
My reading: inHg 28.25
